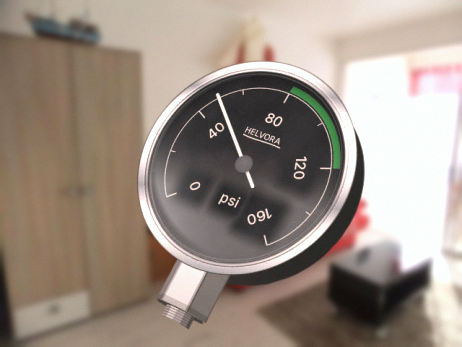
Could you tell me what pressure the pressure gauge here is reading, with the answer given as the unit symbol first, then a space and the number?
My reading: psi 50
